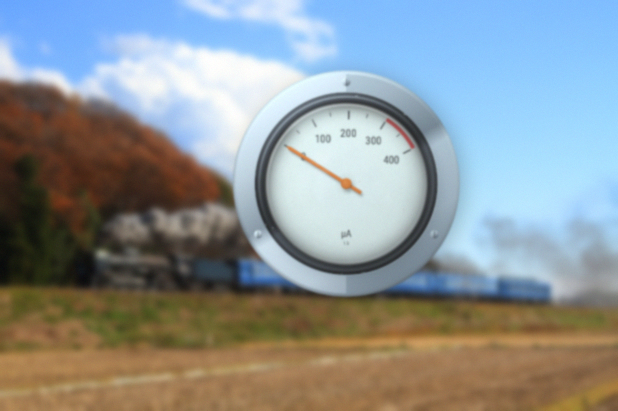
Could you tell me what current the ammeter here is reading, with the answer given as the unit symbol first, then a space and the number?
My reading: µA 0
